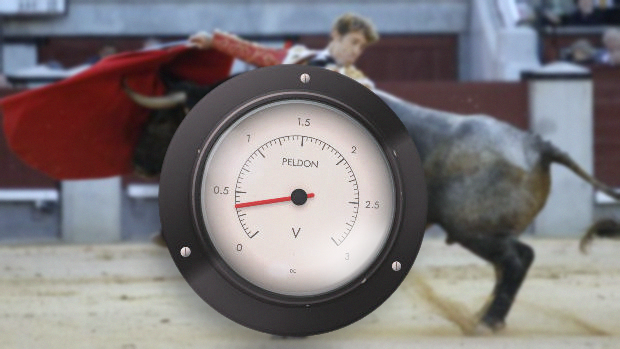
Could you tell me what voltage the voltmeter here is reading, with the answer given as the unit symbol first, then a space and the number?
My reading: V 0.35
